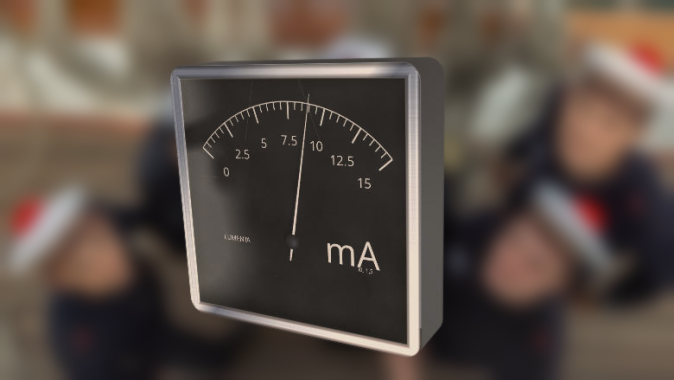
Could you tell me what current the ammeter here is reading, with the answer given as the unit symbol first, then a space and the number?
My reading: mA 9
